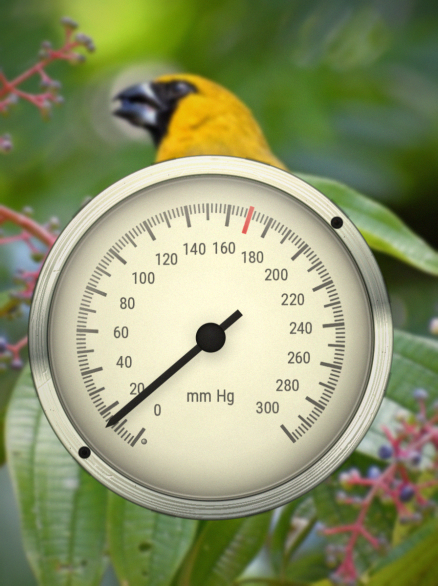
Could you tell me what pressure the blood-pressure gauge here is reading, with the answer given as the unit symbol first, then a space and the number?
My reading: mmHg 14
